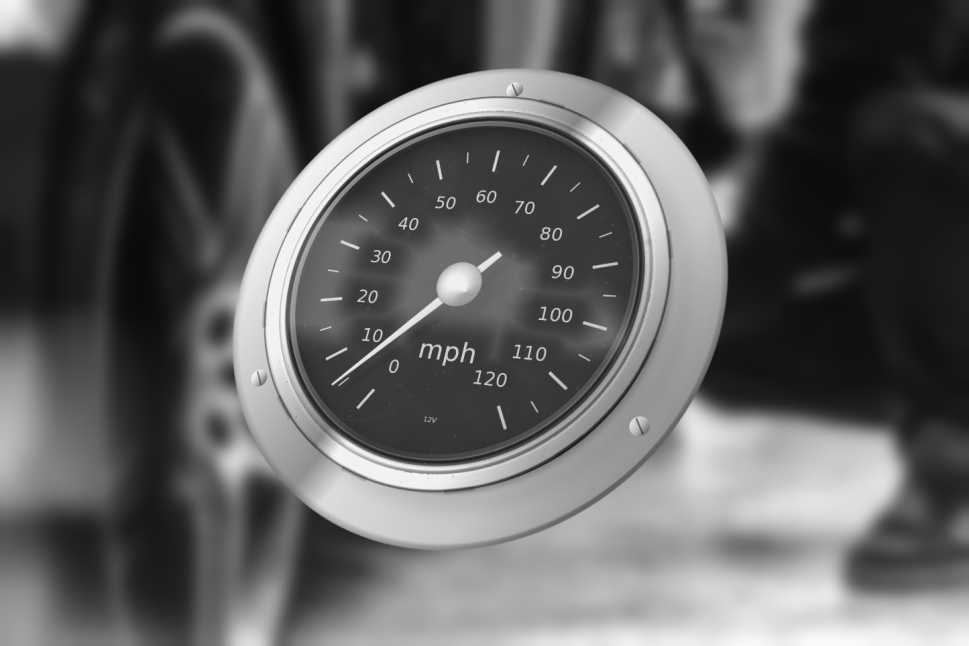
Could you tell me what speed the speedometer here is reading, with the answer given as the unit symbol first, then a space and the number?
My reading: mph 5
